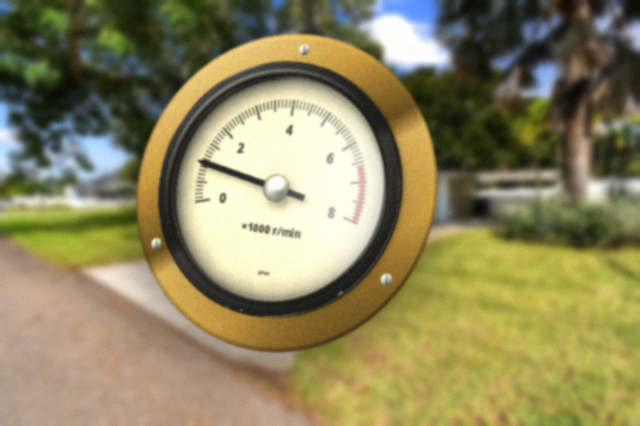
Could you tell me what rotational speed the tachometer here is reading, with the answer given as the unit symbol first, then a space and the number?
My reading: rpm 1000
